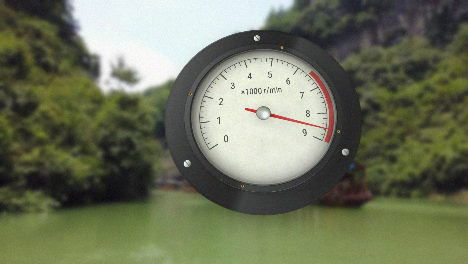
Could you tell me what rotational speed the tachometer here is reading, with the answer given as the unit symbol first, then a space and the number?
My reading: rpm 8600
